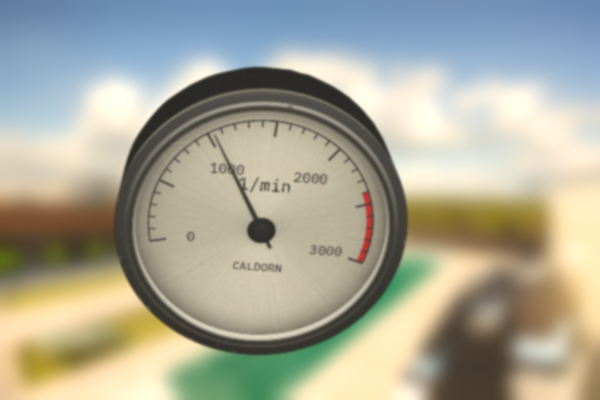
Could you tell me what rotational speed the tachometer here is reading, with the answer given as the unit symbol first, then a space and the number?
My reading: rpm 1050
